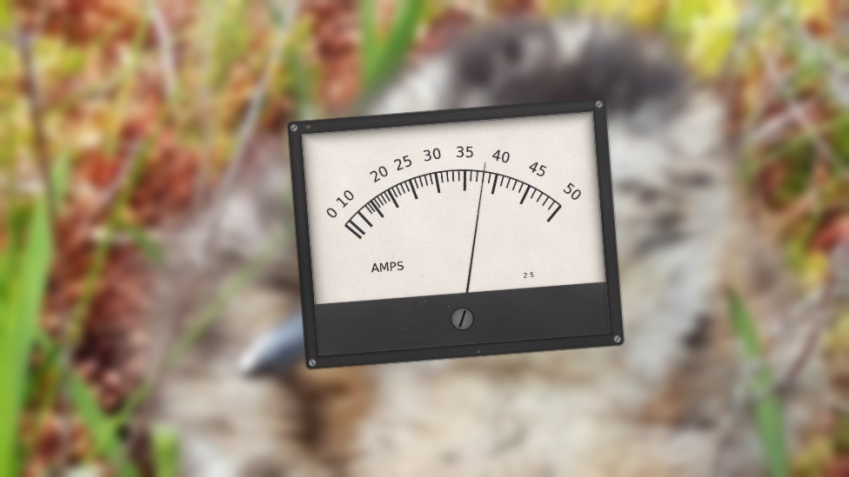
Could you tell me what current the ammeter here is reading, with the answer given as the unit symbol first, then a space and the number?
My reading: A 38
